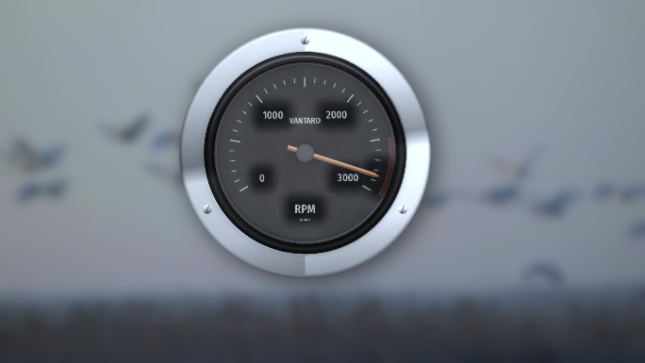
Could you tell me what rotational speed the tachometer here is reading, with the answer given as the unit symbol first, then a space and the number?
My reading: rpm 2850
